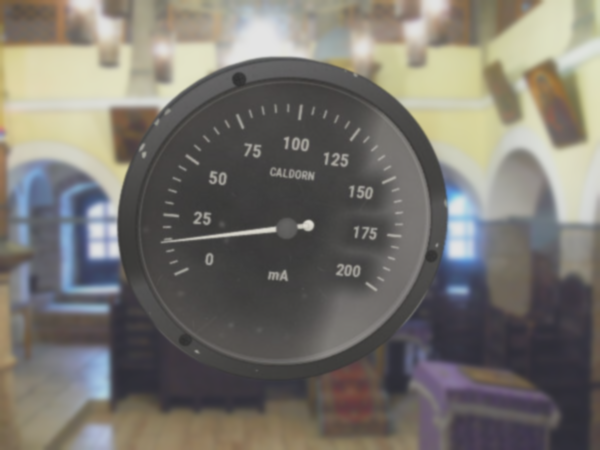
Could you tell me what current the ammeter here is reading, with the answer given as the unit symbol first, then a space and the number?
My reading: mA 15
